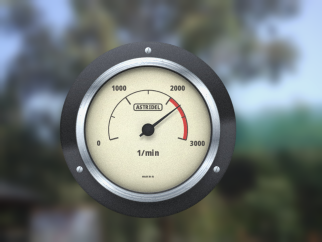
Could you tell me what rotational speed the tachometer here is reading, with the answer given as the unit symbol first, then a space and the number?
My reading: rpm 2250
